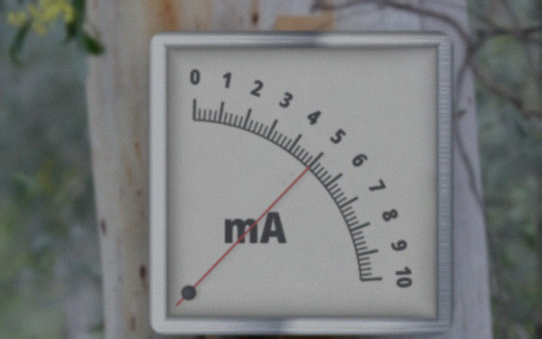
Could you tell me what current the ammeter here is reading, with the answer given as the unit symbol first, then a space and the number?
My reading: mA 5
